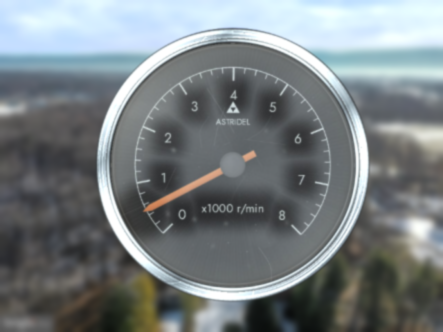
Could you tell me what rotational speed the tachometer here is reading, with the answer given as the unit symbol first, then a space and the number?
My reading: rpm 500
